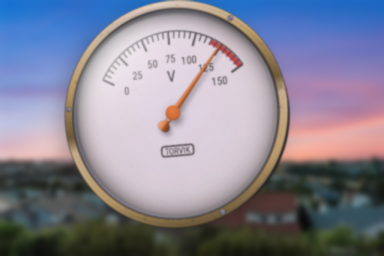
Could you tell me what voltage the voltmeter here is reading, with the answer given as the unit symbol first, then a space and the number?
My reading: V 125
